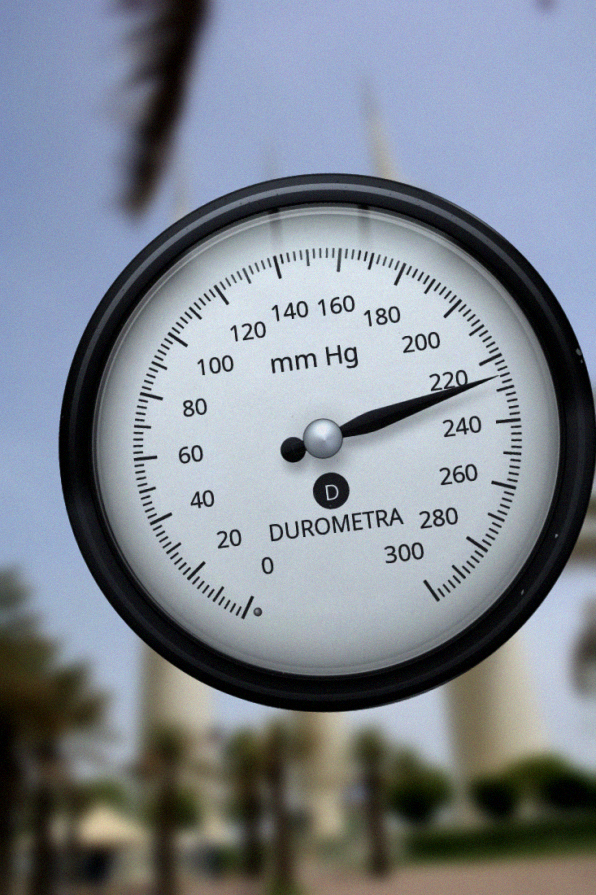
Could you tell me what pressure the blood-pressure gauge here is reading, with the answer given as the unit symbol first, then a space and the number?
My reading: mmHg 226
